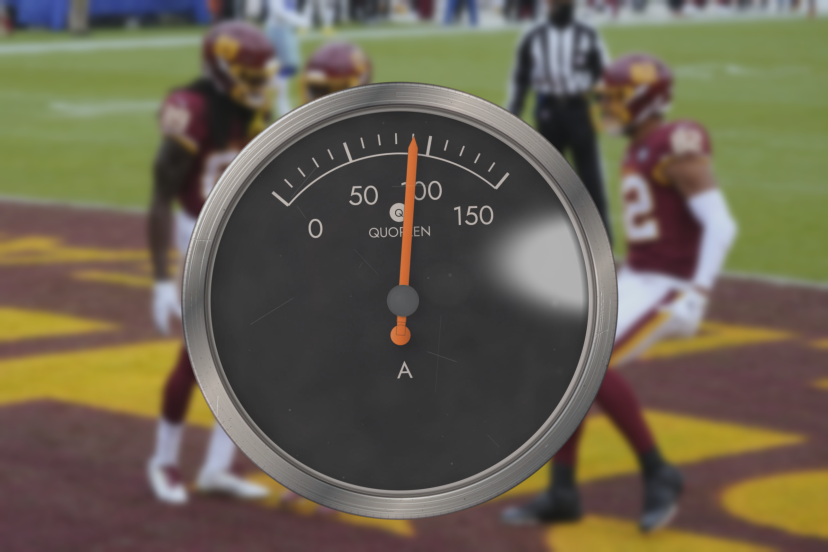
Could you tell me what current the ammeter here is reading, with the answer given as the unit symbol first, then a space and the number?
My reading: A 90
